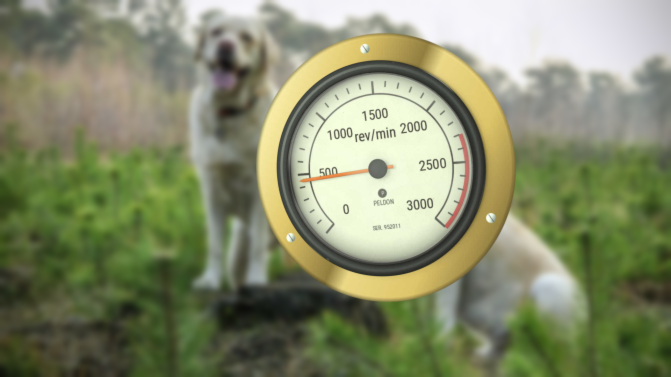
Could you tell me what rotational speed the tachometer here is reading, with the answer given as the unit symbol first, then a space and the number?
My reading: rpm 450
